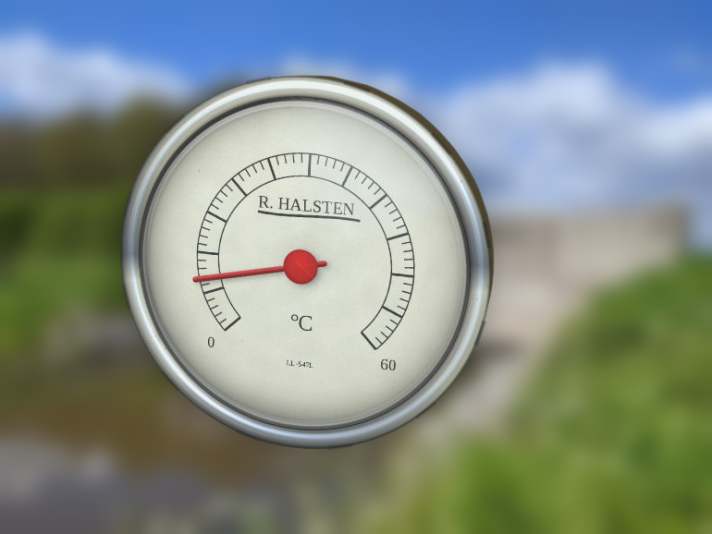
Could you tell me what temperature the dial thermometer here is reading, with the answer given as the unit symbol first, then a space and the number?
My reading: °C 7
